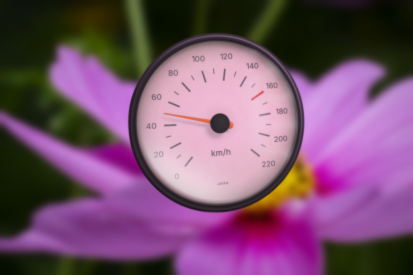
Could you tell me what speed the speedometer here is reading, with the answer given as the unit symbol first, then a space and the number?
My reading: km/h 50
